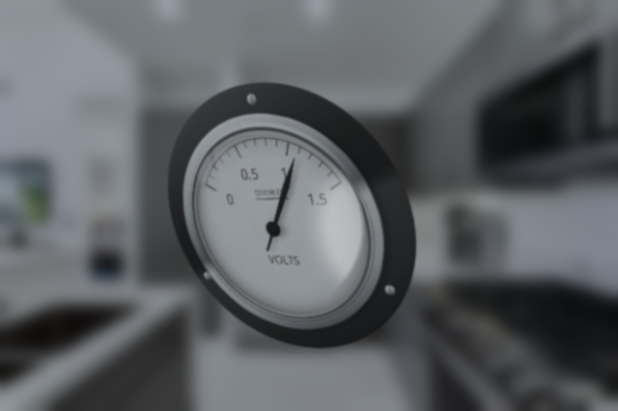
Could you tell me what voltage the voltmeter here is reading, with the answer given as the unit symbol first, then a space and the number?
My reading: V 1.1
